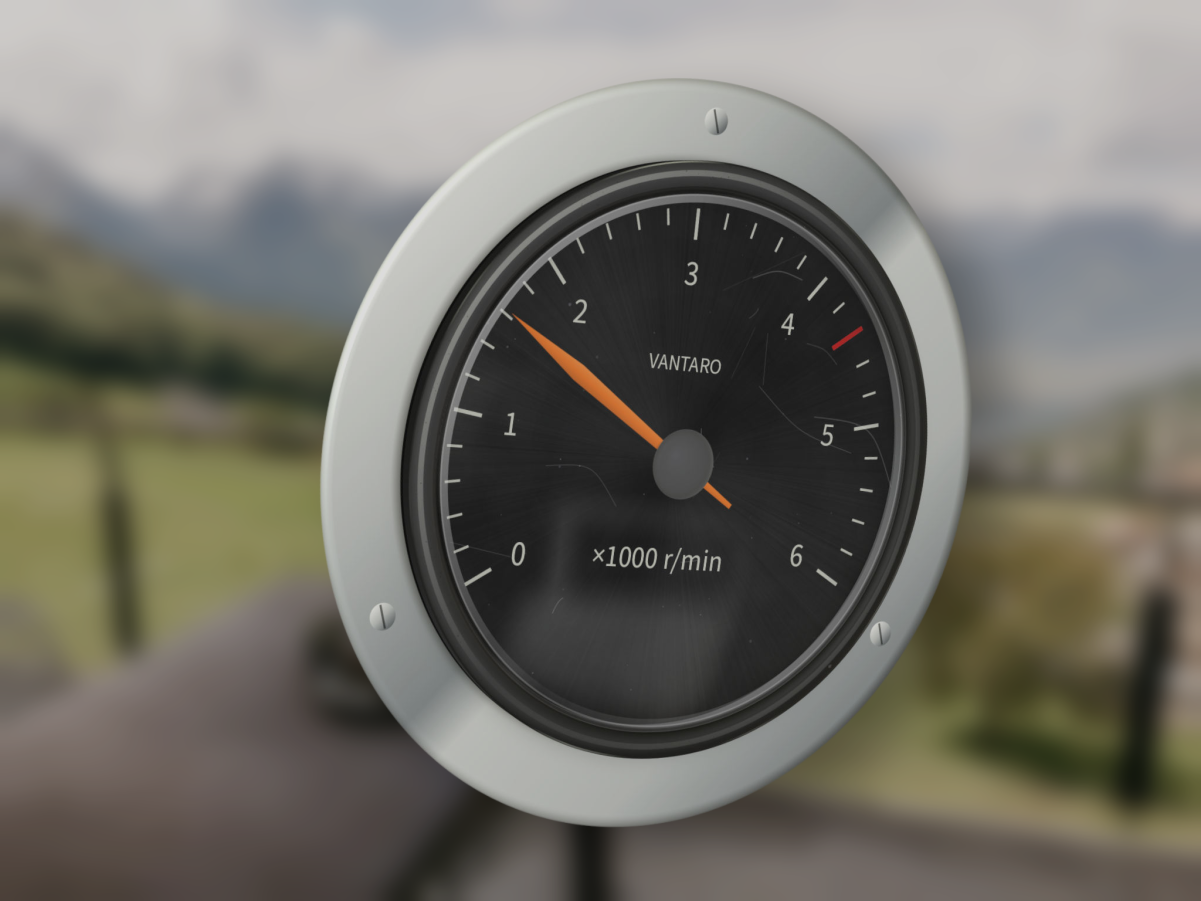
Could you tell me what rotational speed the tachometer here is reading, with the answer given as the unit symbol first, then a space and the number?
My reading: rpm 1600
